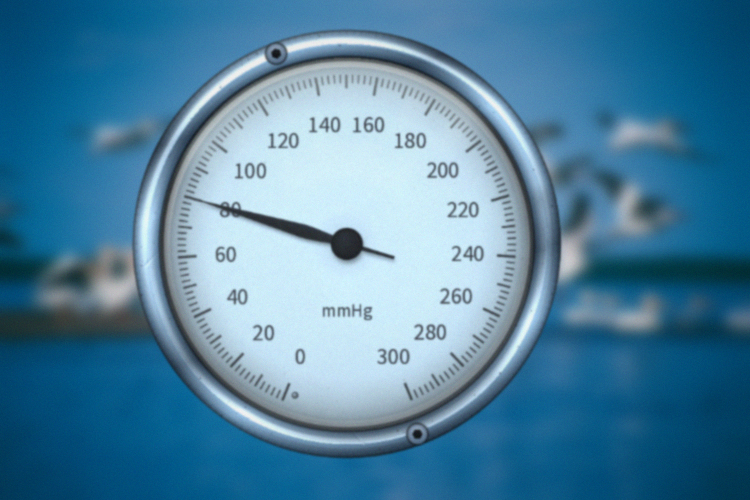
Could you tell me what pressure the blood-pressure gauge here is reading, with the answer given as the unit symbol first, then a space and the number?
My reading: mmHg 80
